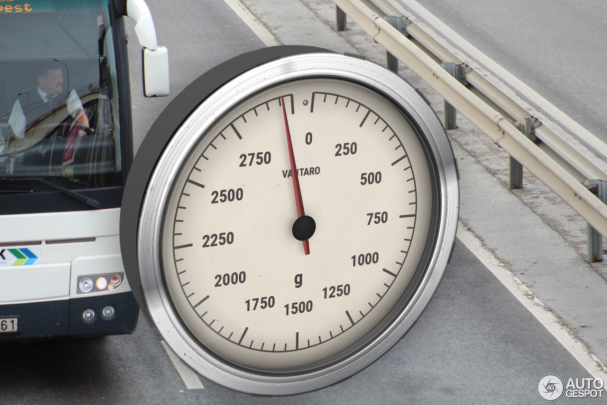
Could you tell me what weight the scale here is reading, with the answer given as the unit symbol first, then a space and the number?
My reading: g 2950
